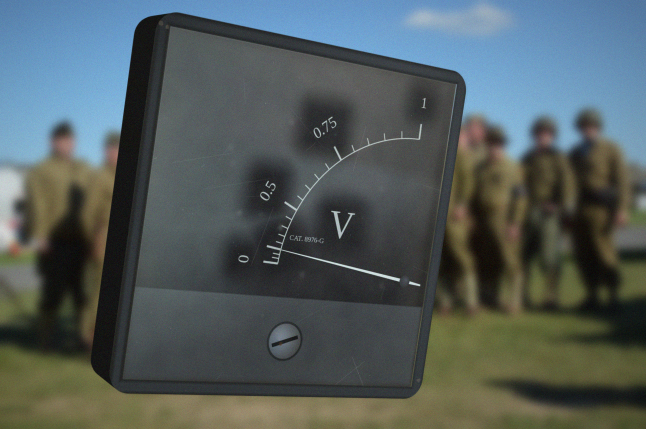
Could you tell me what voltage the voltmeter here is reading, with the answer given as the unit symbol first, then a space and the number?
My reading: V 0.25
